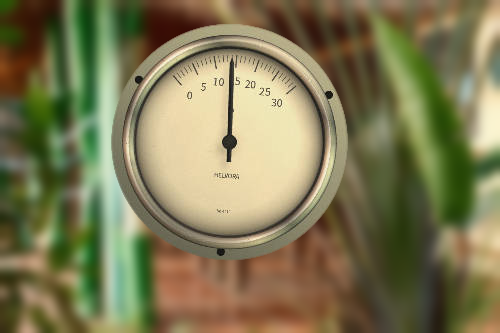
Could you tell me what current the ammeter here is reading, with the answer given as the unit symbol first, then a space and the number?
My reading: A 14
